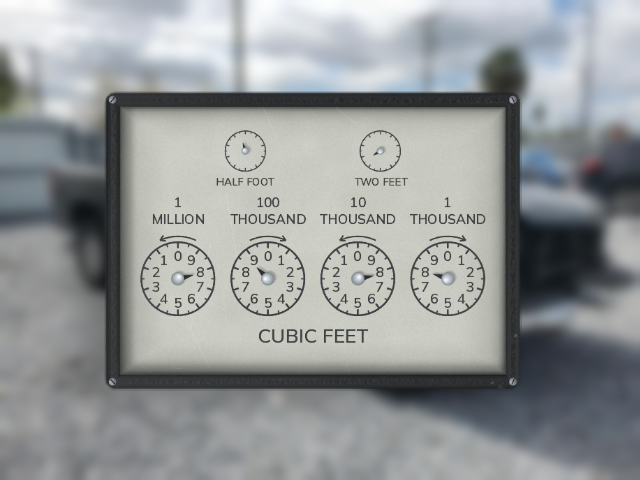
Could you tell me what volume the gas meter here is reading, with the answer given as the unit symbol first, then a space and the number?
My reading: ft³ 787800
